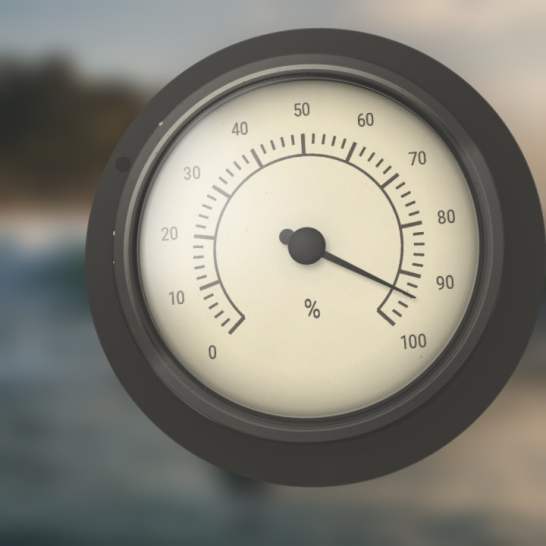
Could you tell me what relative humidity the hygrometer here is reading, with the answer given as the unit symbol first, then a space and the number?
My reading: % 94
